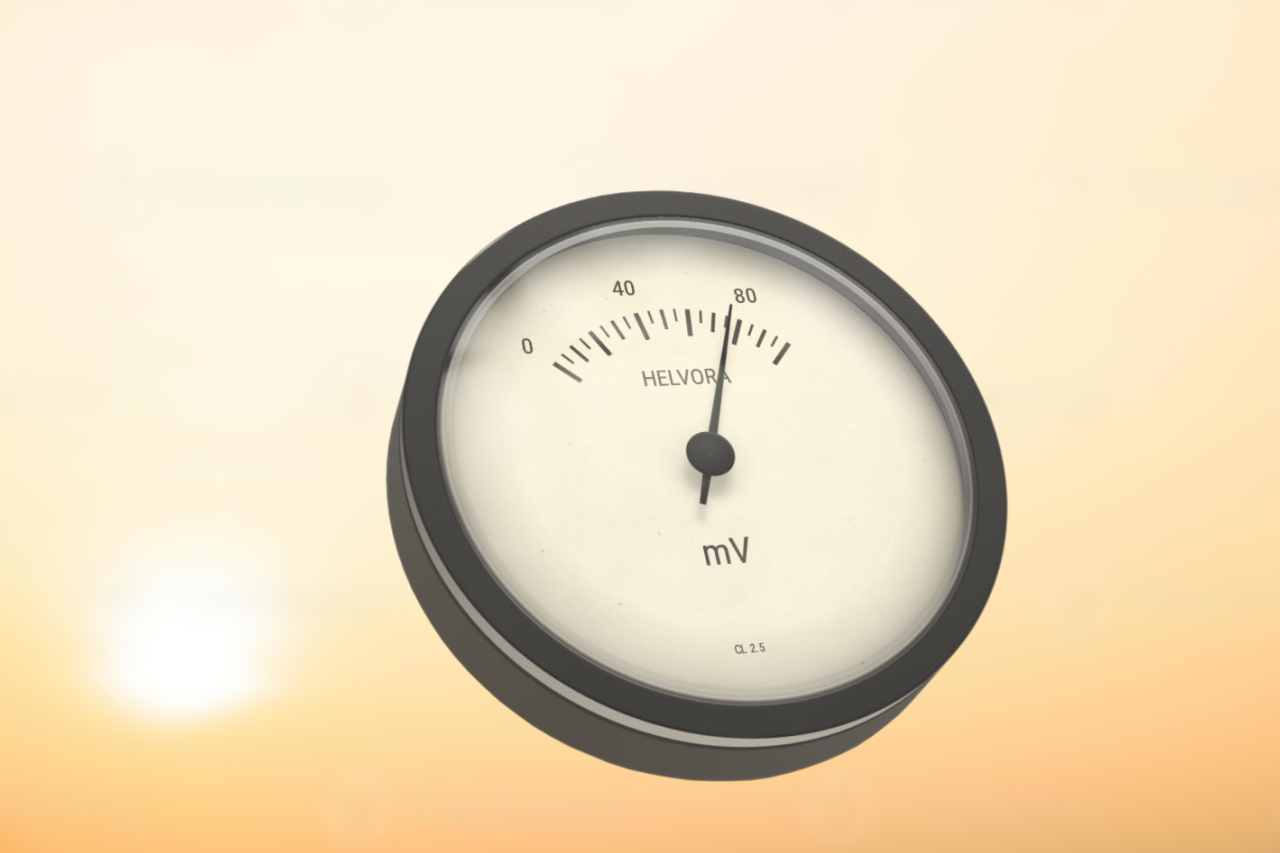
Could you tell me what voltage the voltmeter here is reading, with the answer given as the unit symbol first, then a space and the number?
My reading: mV 75
